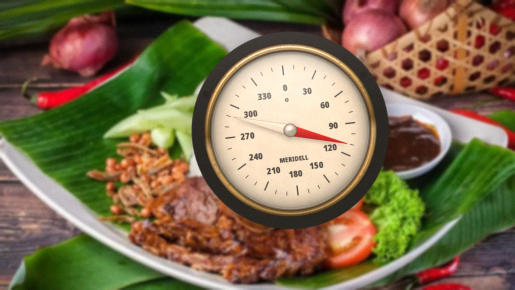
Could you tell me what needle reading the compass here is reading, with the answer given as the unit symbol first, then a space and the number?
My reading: ° 110
